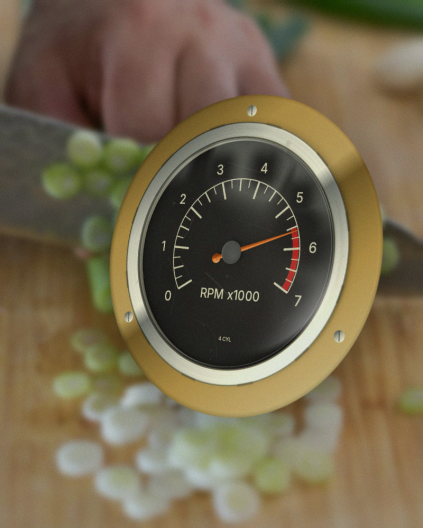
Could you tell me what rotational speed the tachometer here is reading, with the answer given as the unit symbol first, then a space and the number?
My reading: rpm 5625
